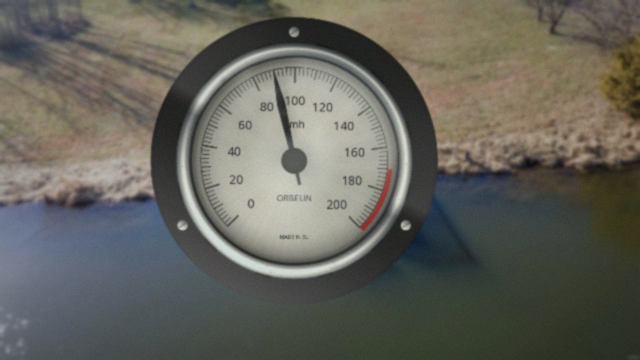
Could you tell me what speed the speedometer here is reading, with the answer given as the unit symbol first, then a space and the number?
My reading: km/h 90
